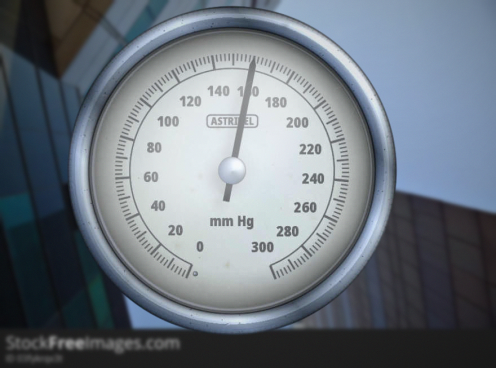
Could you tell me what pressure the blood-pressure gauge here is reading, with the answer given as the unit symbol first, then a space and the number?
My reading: mmHg 160
